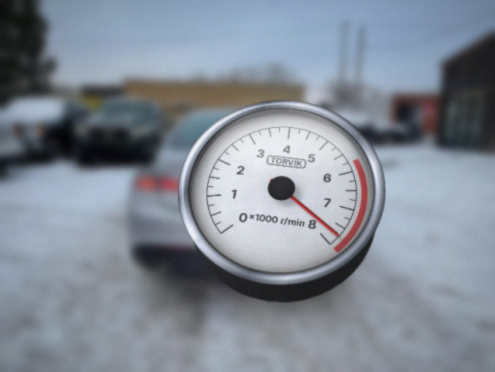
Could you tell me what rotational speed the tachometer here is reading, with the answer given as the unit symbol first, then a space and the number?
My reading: rpm 7750
